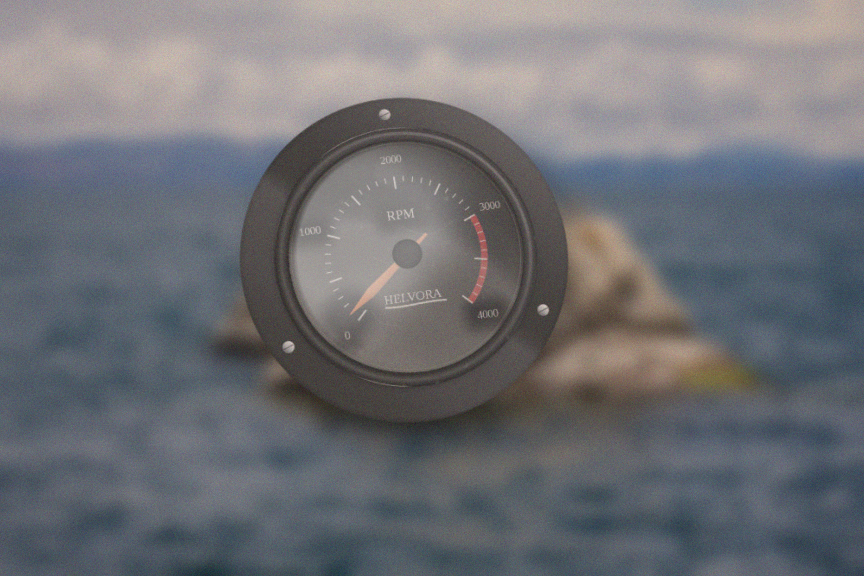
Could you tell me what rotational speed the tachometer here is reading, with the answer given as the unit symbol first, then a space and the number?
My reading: rpm 100
